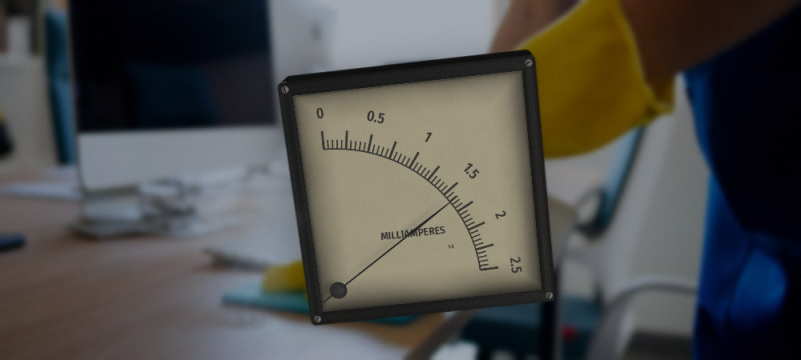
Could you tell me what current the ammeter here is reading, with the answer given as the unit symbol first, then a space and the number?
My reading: mA 1.6
